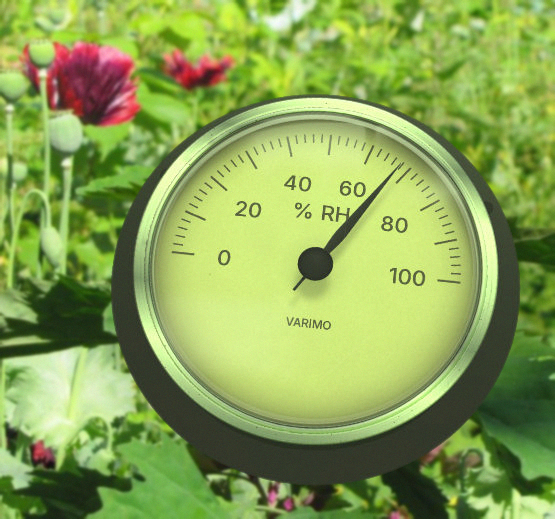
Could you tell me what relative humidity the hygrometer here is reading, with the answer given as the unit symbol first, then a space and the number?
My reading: % 68
